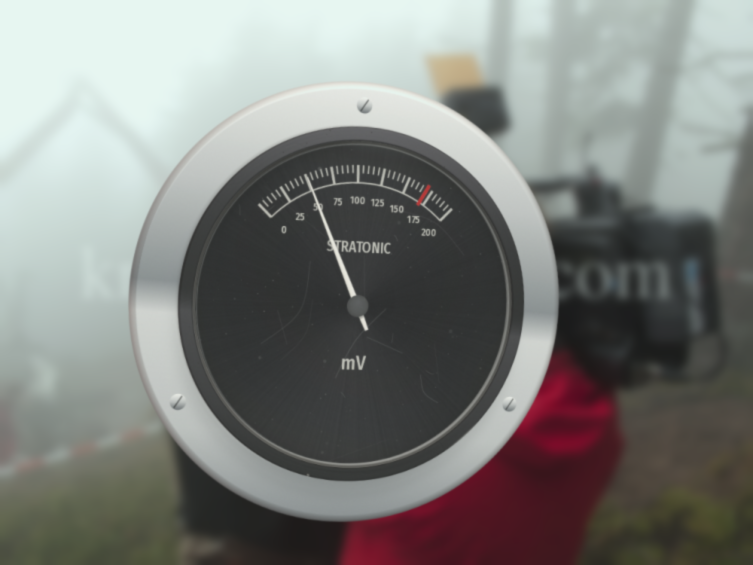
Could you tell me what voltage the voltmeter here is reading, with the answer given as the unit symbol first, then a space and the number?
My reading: mV 50
